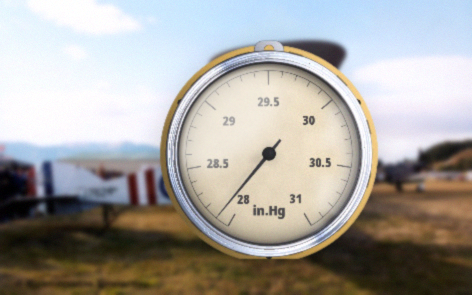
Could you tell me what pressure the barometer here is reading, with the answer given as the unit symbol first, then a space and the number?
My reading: inHg 28.1
